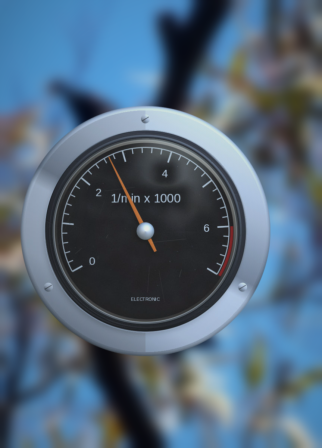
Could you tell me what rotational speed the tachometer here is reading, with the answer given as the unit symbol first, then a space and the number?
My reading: rpm 2700
